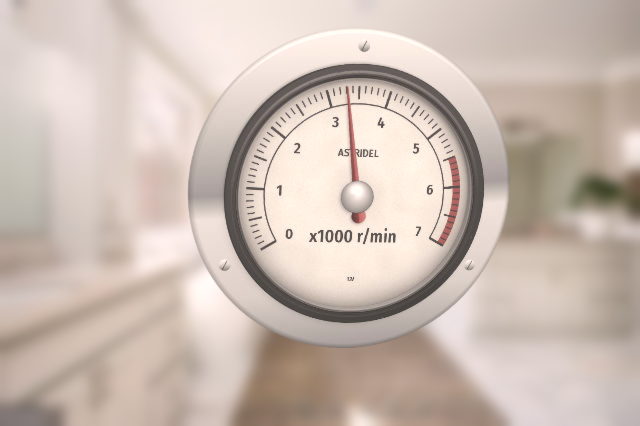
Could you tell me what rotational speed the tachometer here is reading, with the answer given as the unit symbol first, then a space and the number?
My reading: rpm 3300
